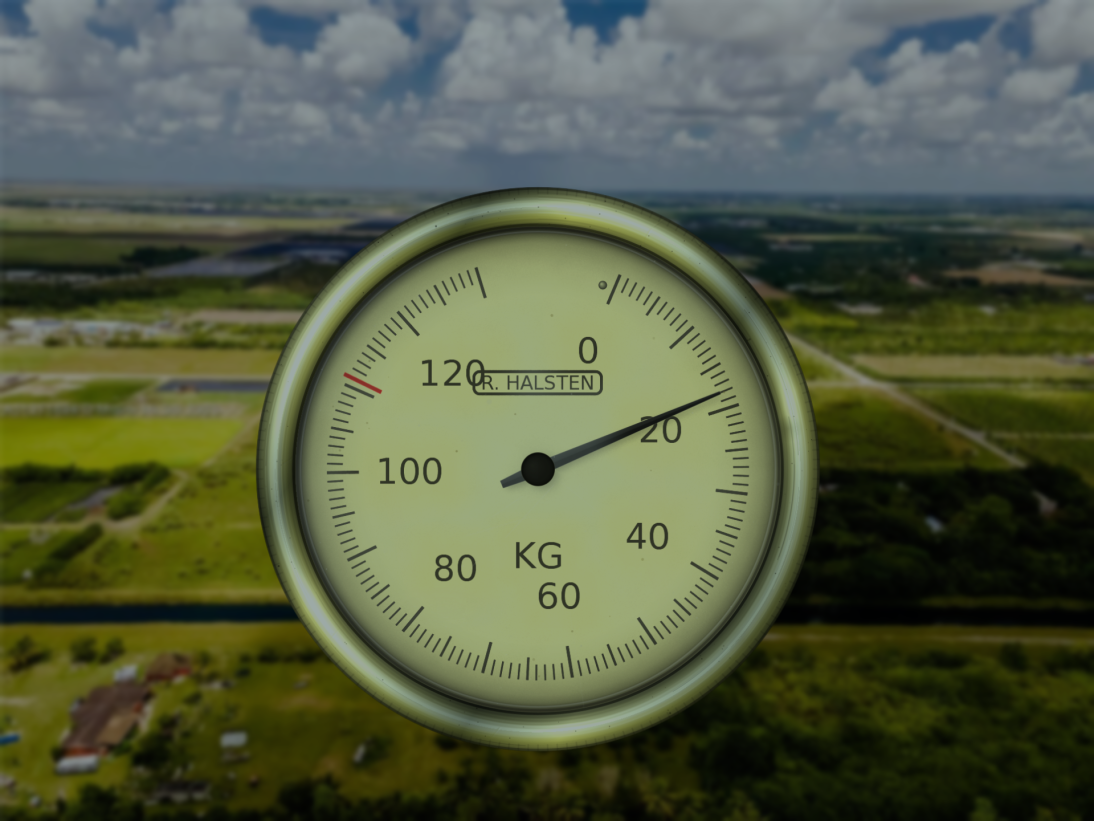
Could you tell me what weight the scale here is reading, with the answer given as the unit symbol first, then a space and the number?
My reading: kg 18
